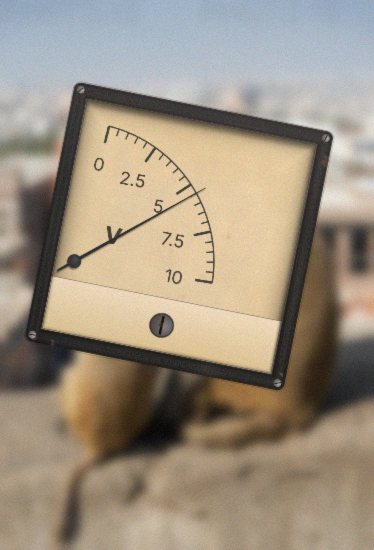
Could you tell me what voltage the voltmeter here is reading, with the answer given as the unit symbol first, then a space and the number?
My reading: V 5.5
